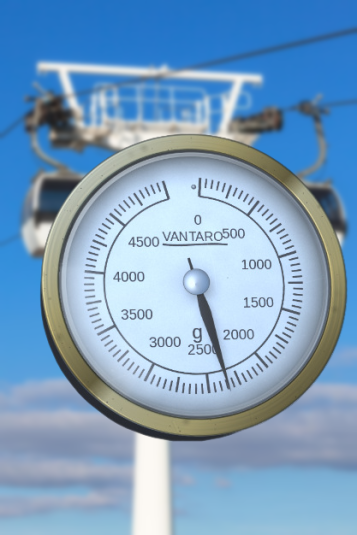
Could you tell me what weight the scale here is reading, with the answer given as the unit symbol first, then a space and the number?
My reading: g 2350
